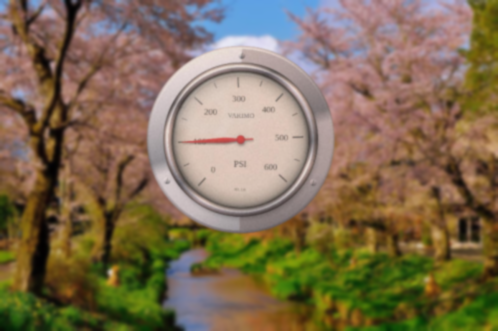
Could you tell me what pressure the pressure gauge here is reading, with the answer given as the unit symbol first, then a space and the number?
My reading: psi 100
